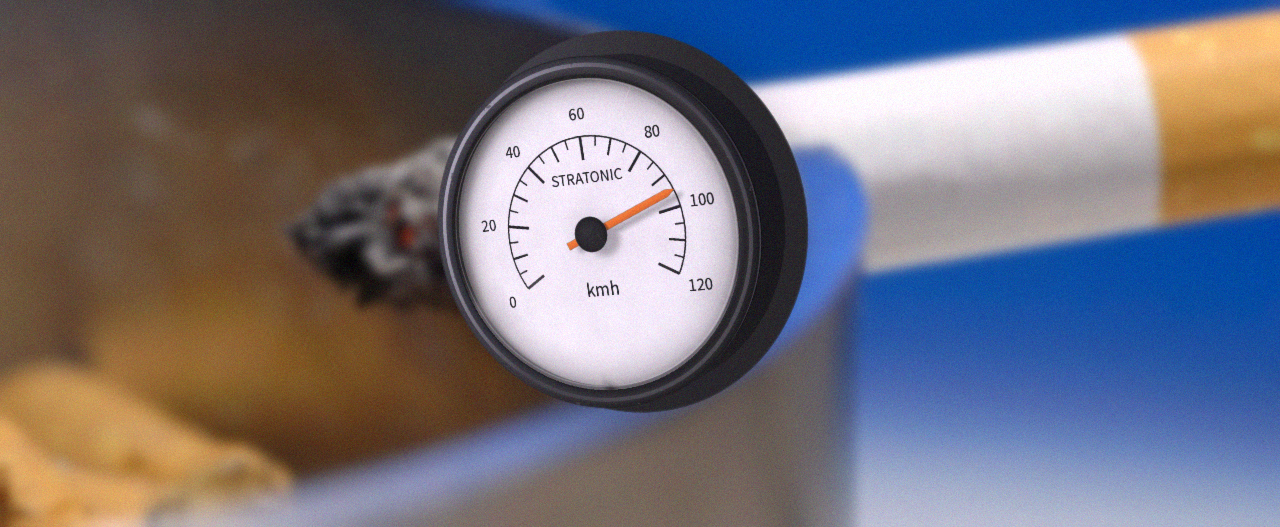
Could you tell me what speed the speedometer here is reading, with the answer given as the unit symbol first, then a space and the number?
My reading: km/h 95
